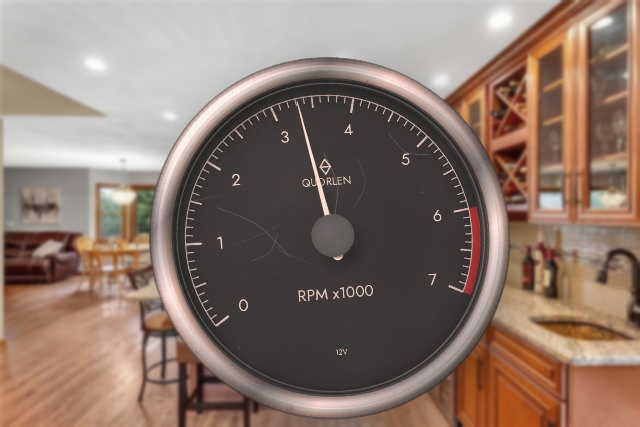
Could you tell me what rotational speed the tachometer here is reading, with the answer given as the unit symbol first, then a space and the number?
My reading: rpm 3300
